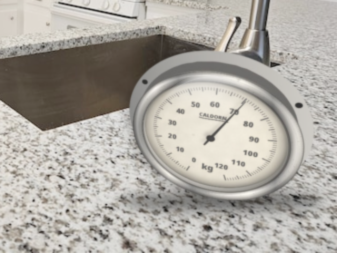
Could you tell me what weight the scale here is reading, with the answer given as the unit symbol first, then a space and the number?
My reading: kg 70
